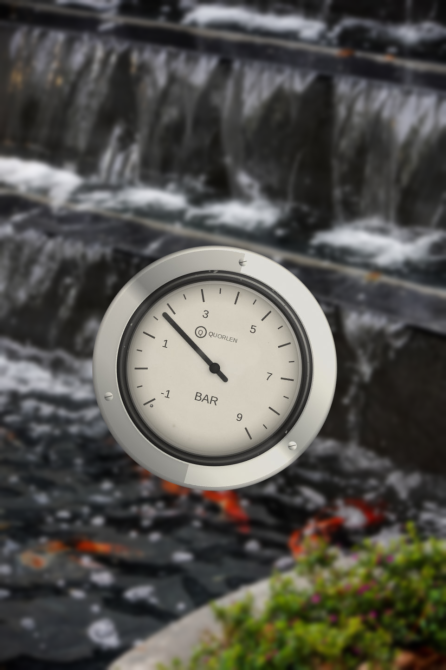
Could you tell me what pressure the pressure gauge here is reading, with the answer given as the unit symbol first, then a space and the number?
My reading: bar 1.75
